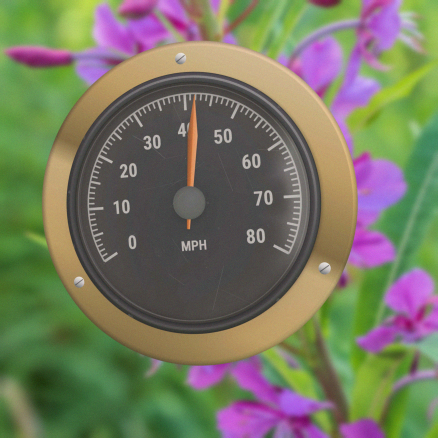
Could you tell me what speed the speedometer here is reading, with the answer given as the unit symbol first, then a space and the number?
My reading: mph 42
